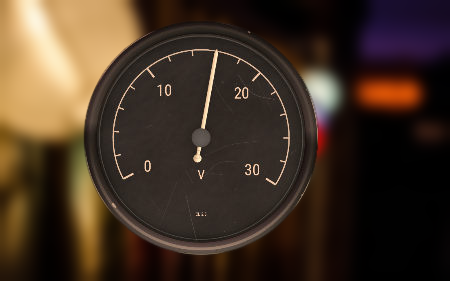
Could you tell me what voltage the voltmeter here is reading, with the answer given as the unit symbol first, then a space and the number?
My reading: V 16
